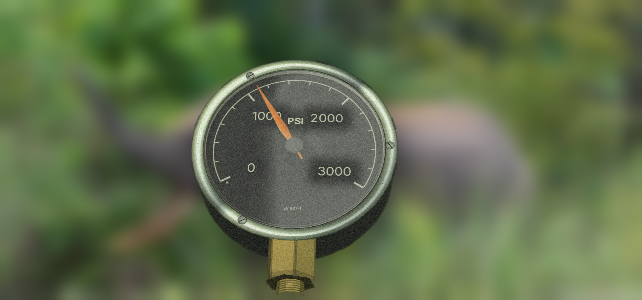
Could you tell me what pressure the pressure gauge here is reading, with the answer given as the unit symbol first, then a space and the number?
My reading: psi 1100
